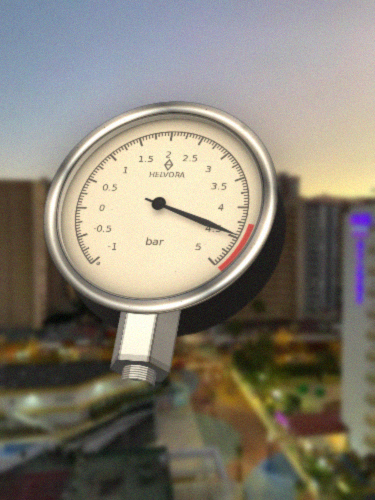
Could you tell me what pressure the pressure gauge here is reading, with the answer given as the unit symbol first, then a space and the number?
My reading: bar 4.5
